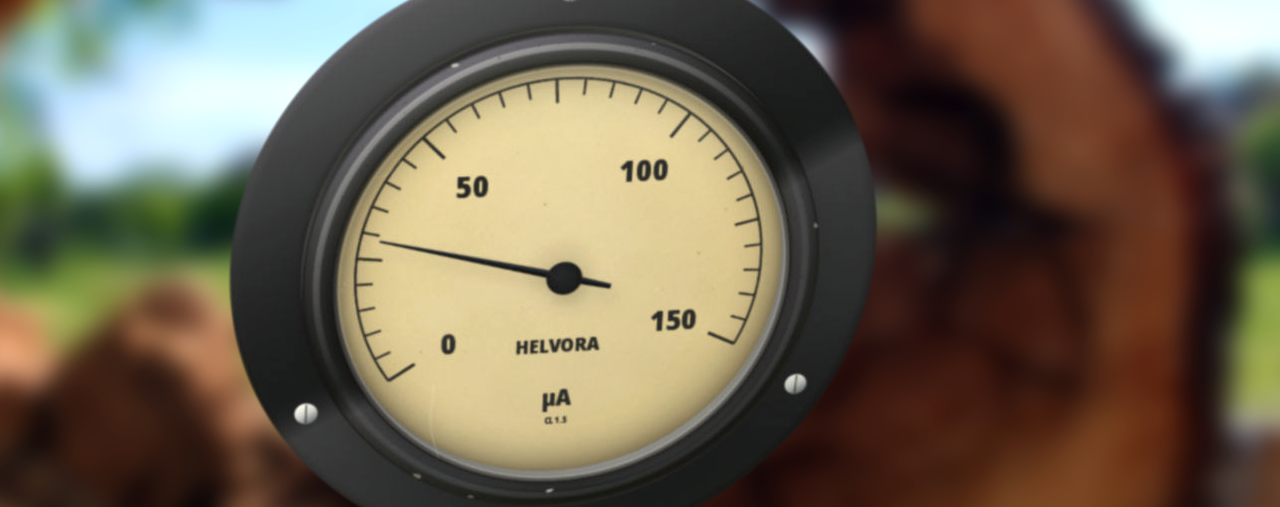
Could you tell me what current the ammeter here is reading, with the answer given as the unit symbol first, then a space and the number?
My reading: µA 30
